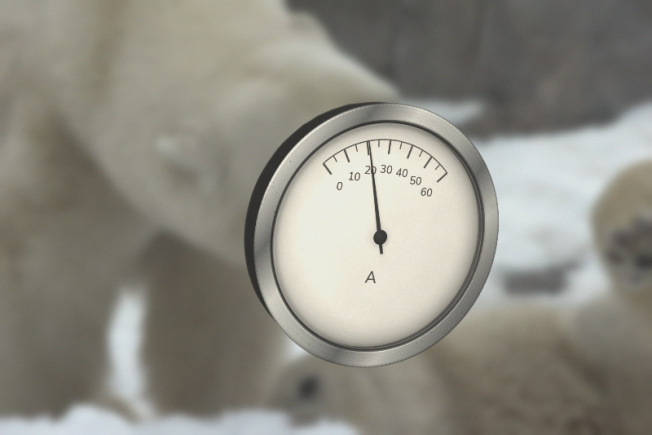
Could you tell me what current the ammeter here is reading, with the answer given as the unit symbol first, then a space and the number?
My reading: A 20
